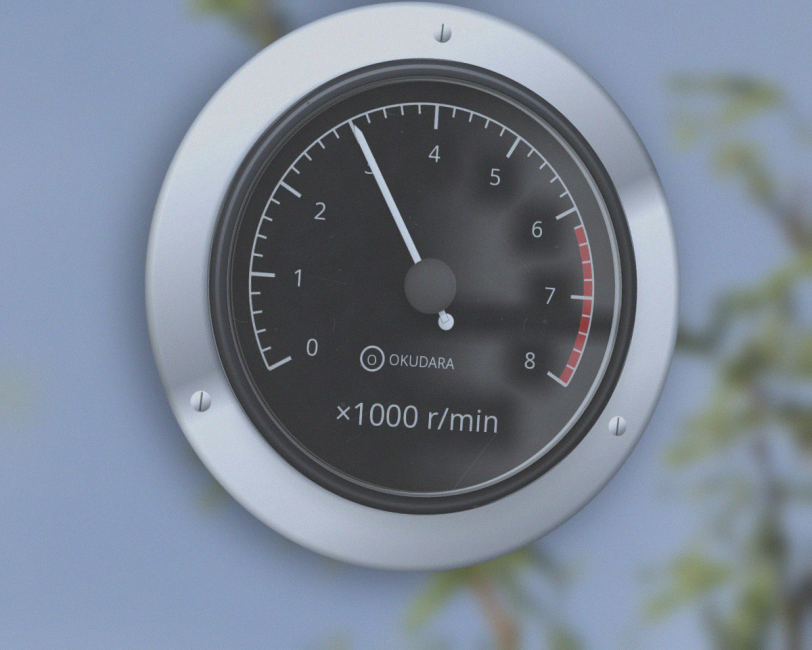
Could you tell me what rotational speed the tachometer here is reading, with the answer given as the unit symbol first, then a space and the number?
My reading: rpm 3000
